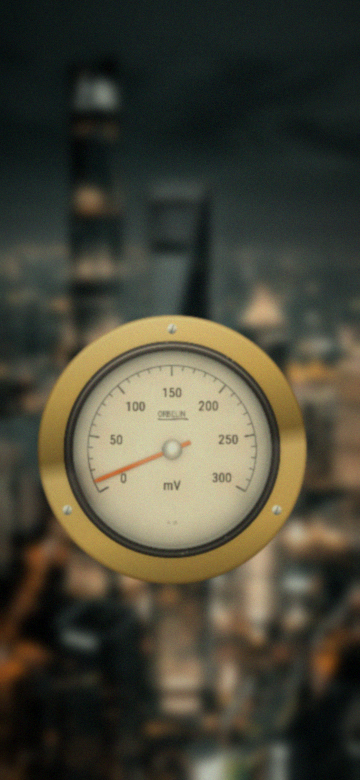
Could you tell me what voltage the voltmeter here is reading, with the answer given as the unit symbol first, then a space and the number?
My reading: mV 10
